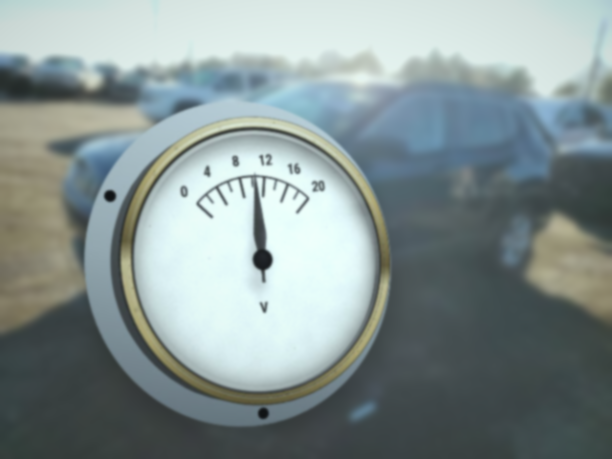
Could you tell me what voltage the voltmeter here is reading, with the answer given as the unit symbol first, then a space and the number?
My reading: V 10
